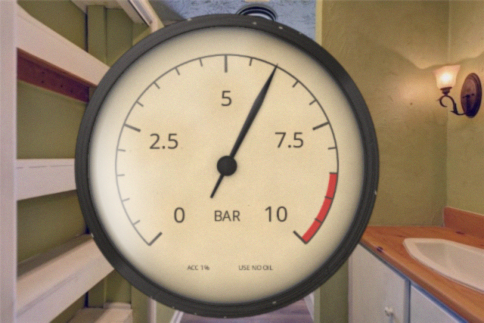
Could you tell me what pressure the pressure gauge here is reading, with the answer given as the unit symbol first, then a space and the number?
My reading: bar 6
